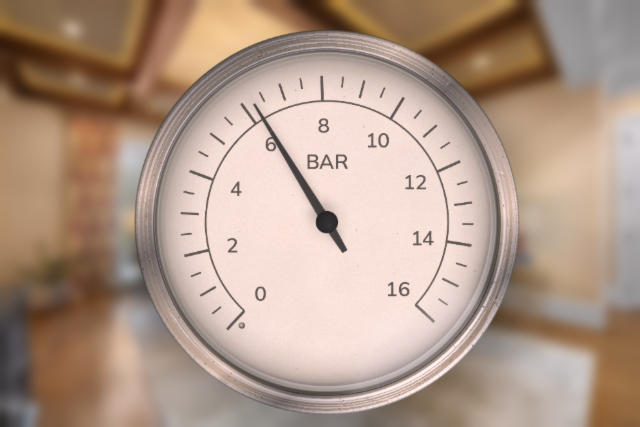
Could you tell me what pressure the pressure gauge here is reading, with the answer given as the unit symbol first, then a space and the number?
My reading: bar 6.25
